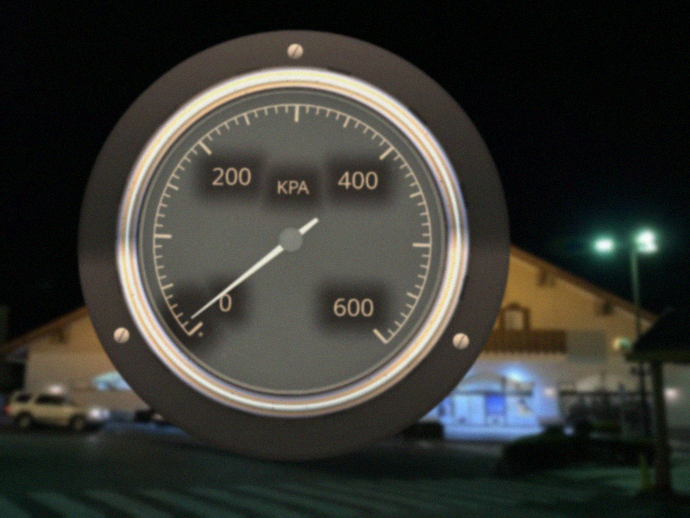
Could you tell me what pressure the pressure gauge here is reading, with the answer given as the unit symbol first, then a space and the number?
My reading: kPa 10
